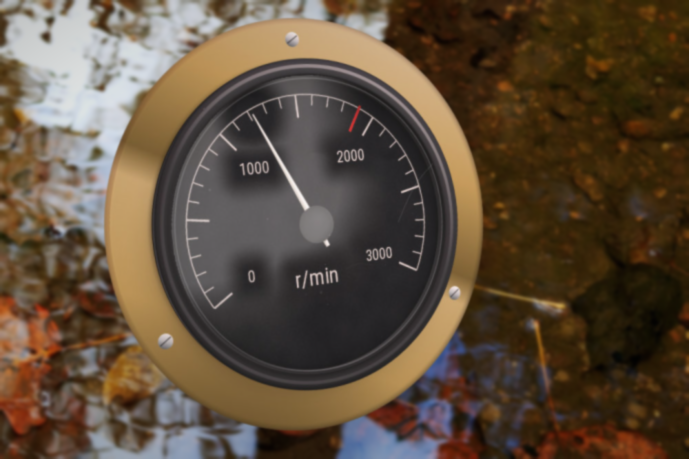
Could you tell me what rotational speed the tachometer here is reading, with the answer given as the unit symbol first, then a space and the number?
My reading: rpm 1200
